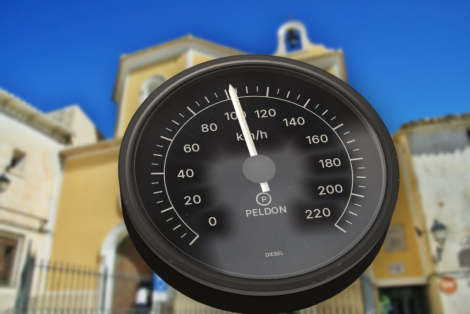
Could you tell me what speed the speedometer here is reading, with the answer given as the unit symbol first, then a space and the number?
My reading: km/h 102.5
